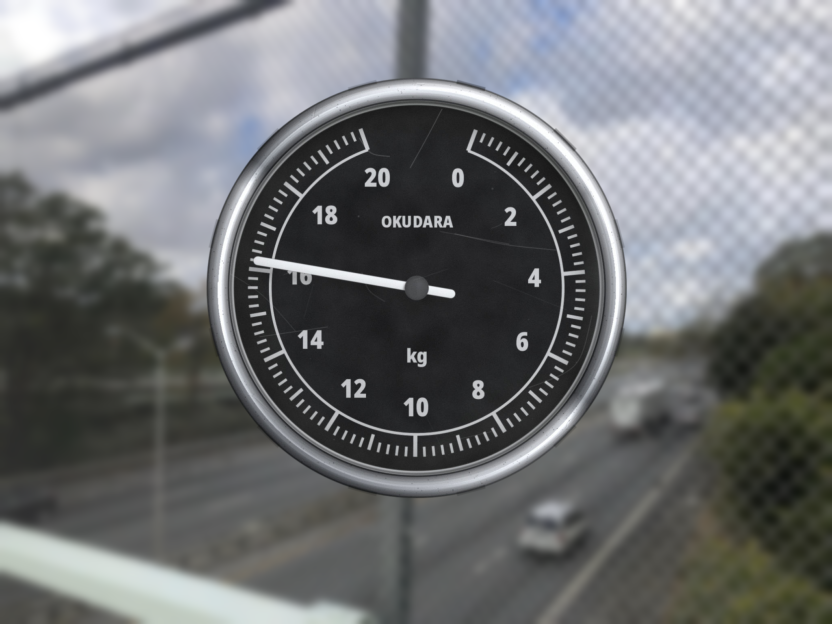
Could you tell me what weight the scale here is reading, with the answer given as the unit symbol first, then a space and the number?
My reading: kg 16.2
